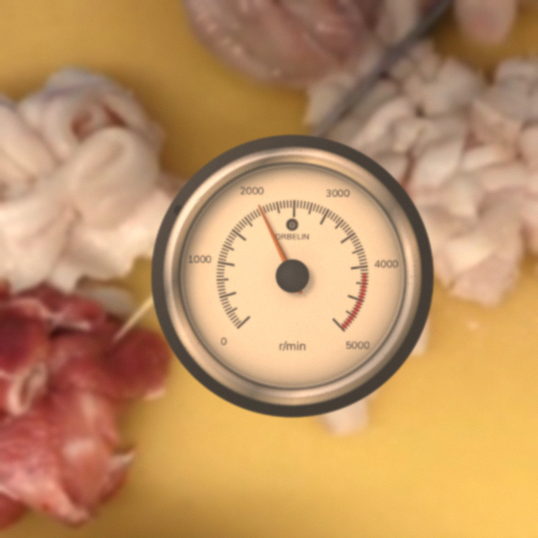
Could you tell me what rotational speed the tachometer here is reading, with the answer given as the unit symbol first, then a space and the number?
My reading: rpm 2000
